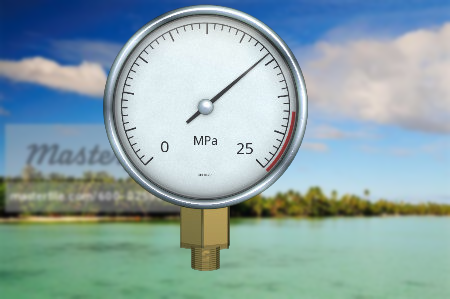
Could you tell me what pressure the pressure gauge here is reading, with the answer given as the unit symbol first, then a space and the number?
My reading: MPa 17
